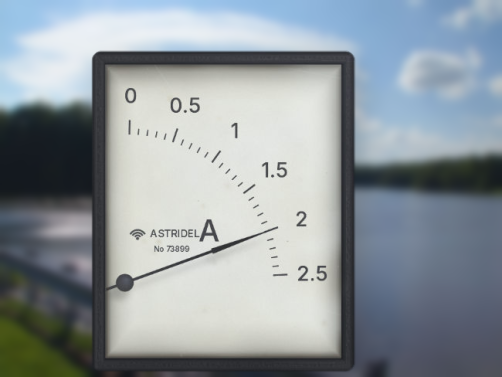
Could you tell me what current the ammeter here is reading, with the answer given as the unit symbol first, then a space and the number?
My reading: A 2
